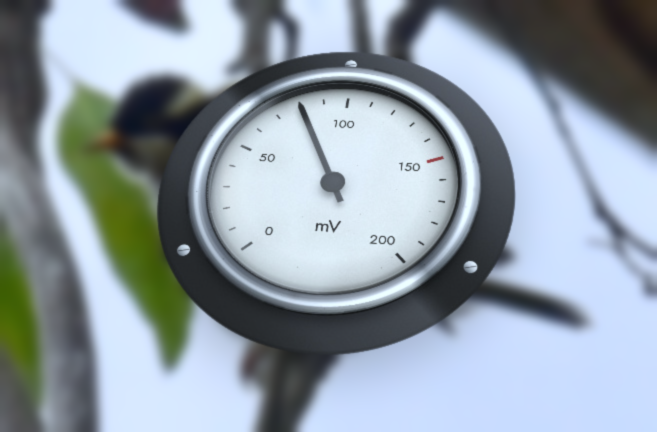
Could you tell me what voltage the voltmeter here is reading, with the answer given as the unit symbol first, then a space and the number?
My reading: mV 80
